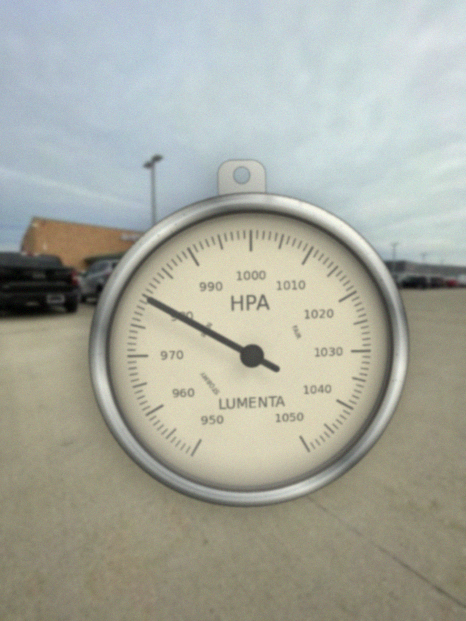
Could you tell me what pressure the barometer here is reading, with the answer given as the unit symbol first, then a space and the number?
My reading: hPa 980
